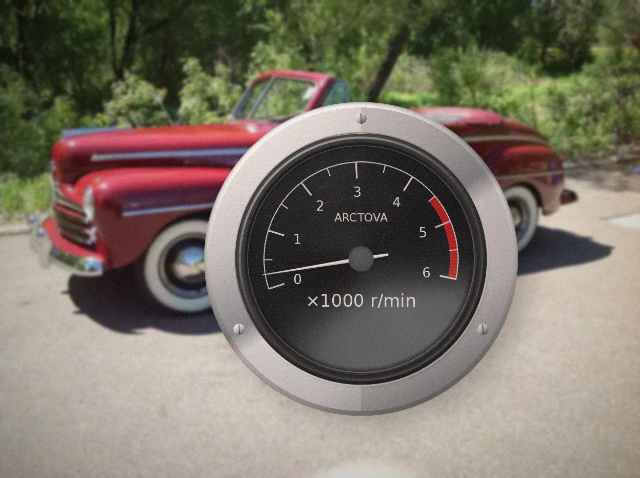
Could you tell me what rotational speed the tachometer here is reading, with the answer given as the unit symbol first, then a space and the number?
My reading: rpm 250
